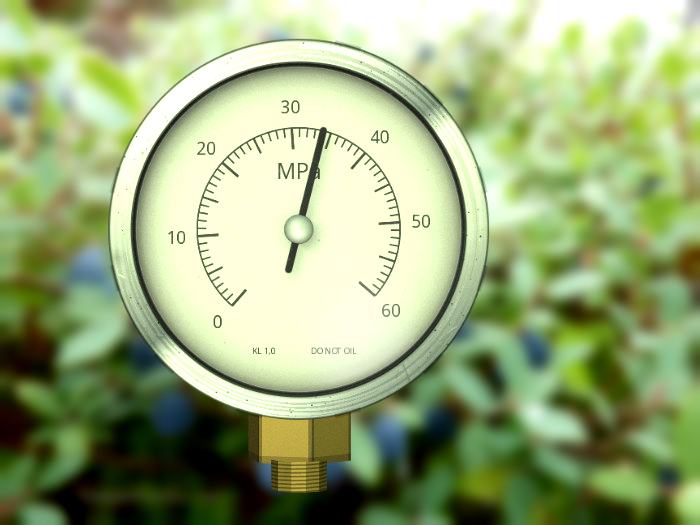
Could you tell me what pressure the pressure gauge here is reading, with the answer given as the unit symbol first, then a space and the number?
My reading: MPa 34
